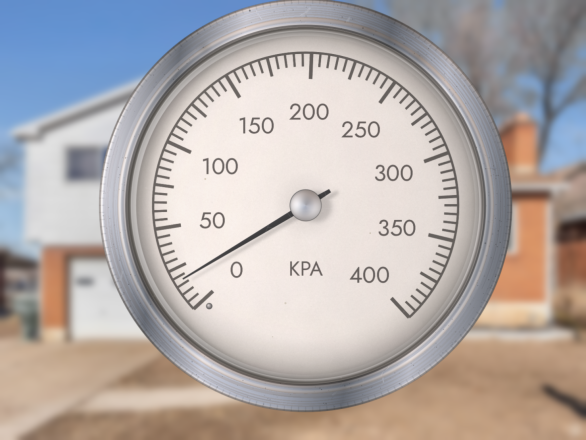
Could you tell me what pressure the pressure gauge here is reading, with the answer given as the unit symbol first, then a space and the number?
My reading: kPa 17.5
